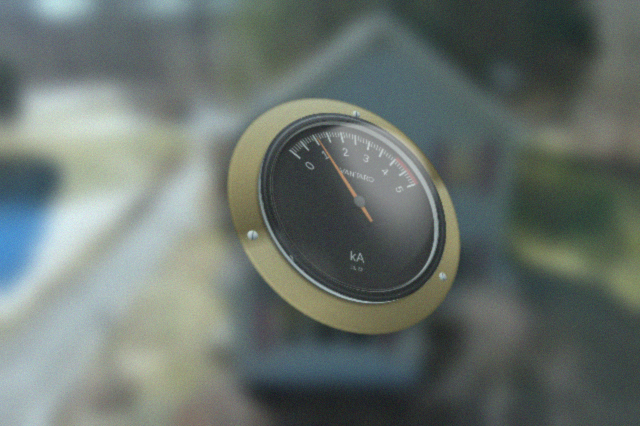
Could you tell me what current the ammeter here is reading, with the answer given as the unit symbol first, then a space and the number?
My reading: kA 1
